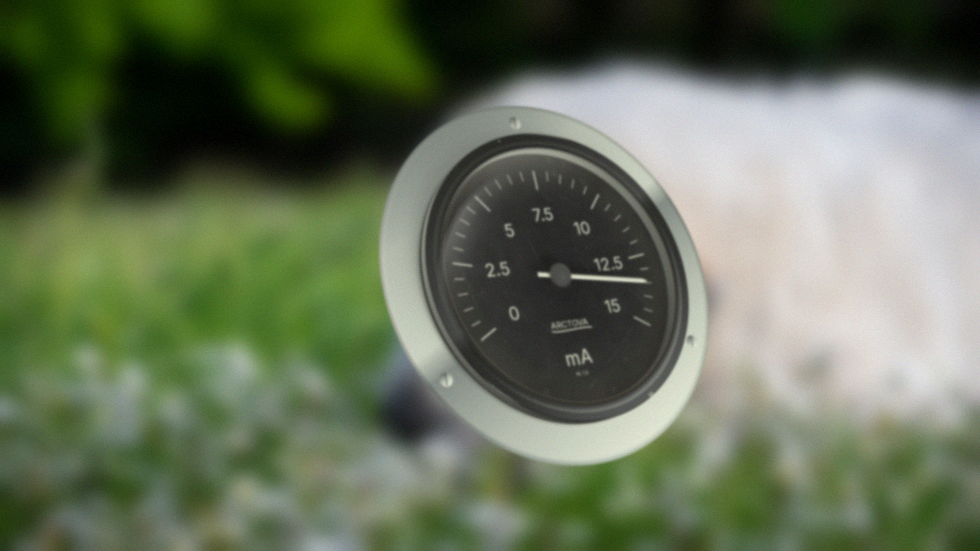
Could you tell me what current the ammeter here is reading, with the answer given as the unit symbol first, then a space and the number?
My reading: mA 13.5
